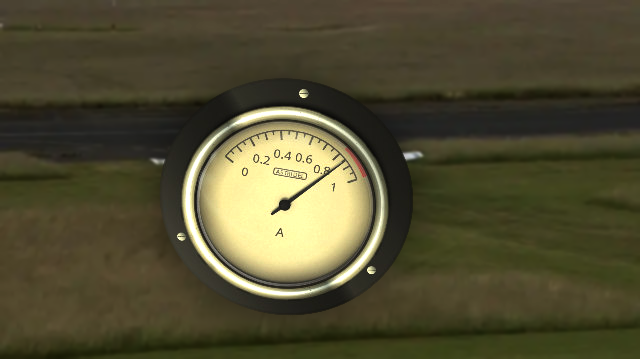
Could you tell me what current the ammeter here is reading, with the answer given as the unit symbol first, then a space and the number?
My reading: A 0.85
